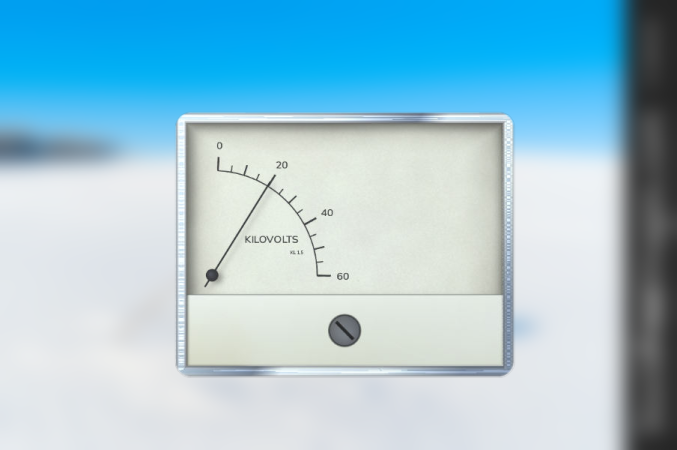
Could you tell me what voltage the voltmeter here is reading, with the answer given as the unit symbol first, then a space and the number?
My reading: kV 20
